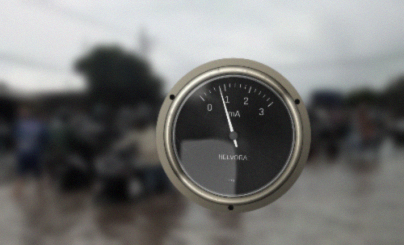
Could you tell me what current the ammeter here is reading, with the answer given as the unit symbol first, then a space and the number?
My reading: mA 0.8
